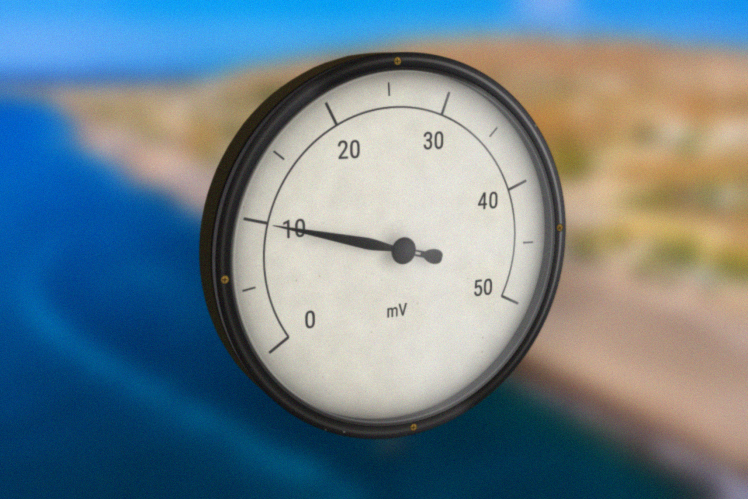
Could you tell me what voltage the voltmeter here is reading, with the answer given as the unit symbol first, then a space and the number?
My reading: mV 10
